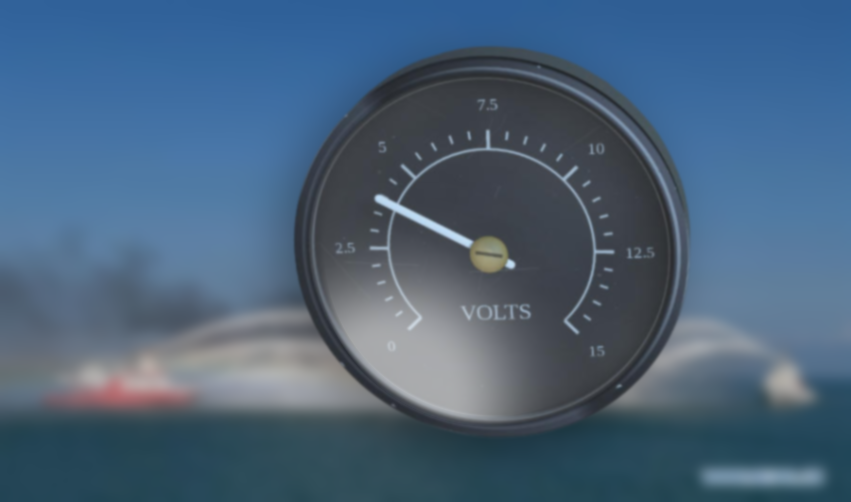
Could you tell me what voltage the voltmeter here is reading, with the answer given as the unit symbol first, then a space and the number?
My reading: V 4
